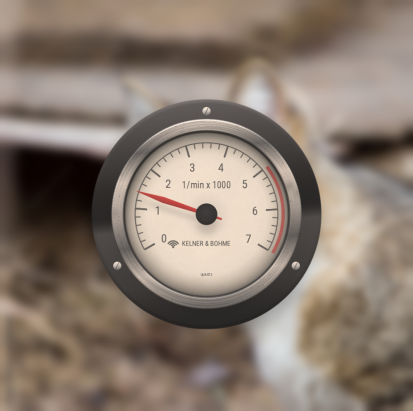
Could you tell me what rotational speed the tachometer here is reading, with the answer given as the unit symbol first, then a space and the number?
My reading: rpm 1400
